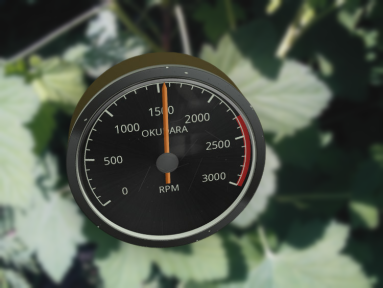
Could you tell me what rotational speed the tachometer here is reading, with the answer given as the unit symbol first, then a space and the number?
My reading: rpm 1550
